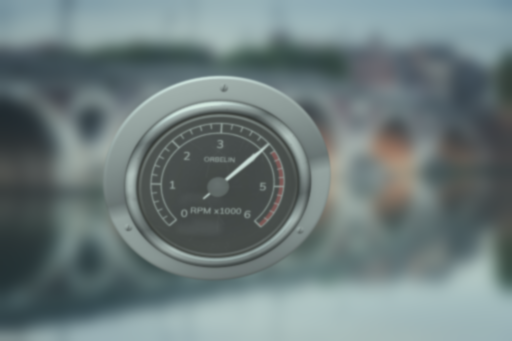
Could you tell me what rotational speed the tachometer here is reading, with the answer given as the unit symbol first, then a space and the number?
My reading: rpm 4000
